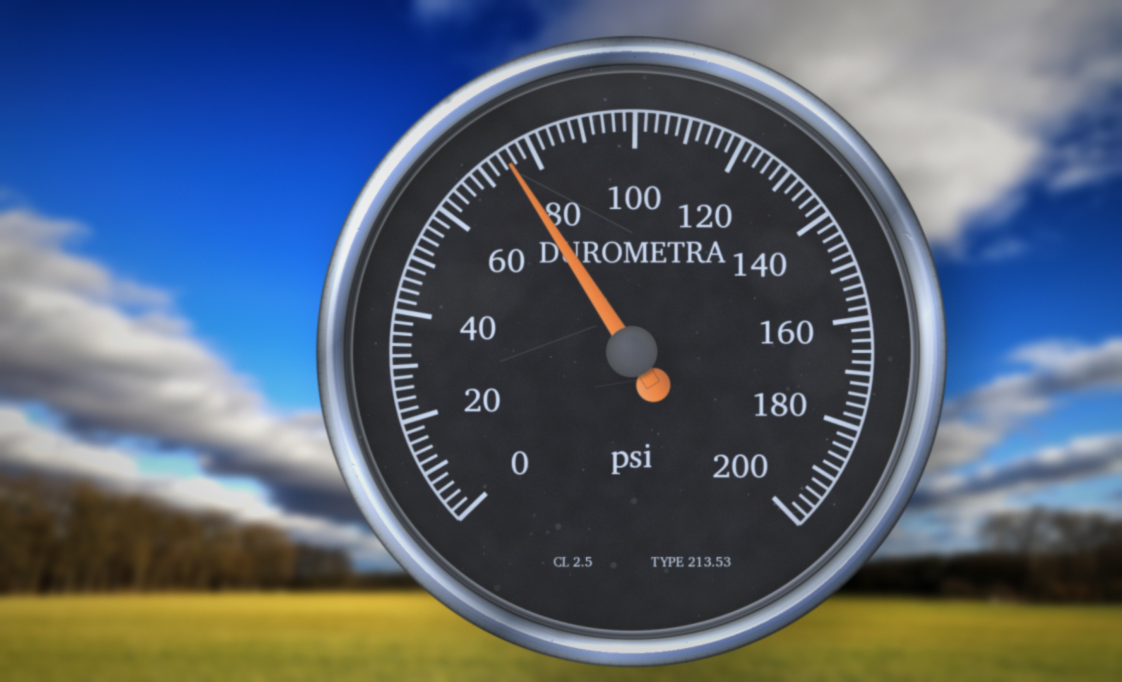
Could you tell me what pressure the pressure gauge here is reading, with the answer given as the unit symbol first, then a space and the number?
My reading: psi 75
